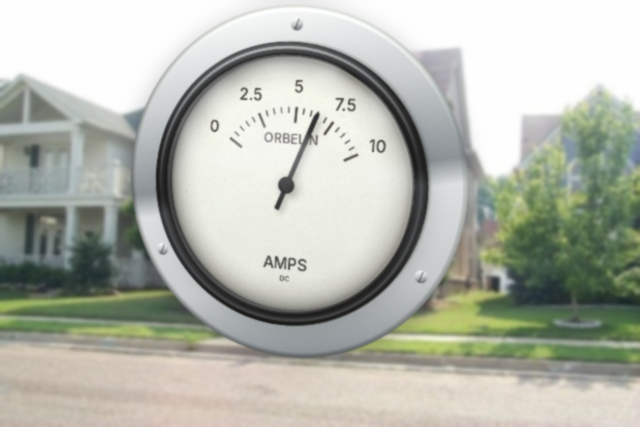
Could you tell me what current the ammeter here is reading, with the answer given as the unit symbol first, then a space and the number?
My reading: A 6.5
